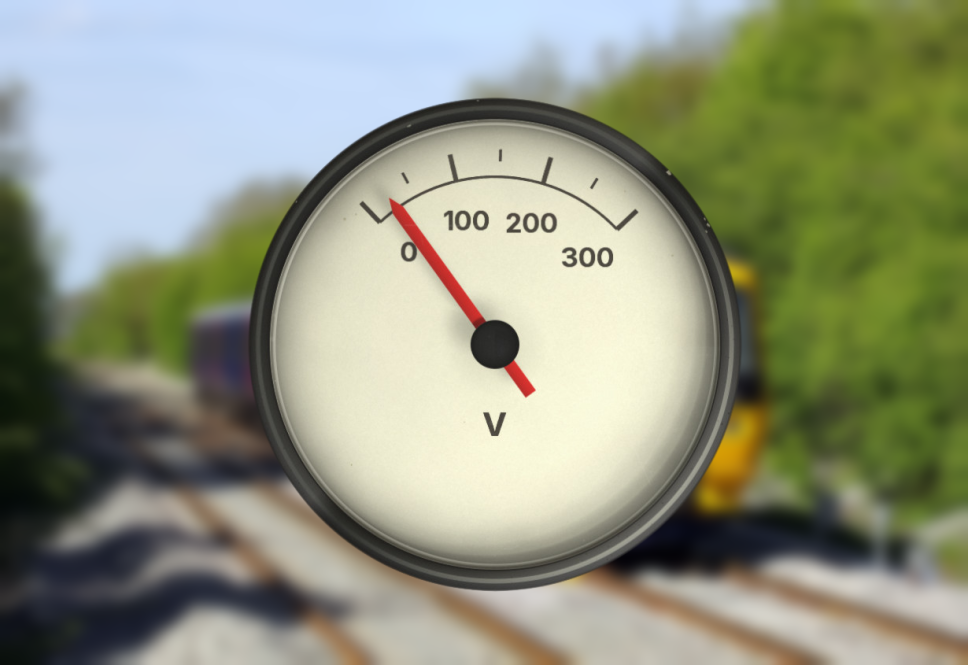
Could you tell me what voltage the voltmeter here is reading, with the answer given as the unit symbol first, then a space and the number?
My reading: V 25
